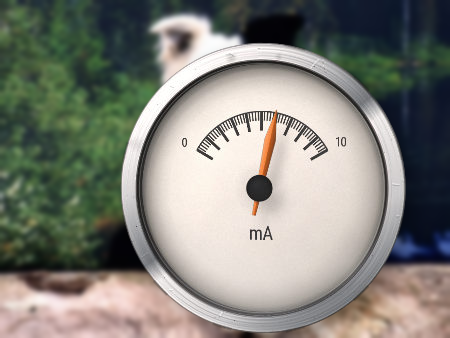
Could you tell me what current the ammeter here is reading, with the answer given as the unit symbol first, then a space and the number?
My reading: mA 6
